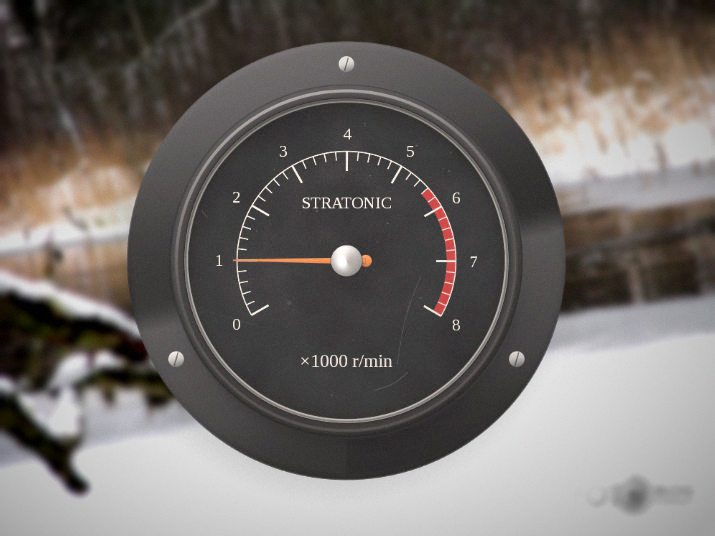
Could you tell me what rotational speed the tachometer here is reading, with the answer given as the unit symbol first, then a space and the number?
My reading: rpm 1000
